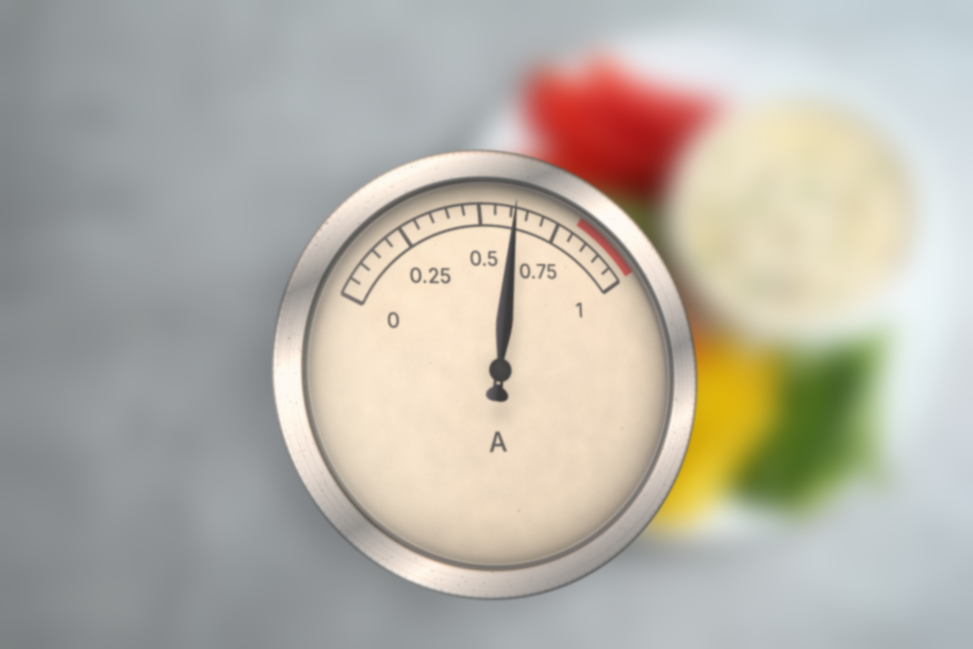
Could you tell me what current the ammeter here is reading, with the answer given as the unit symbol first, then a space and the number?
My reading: A 0.6
